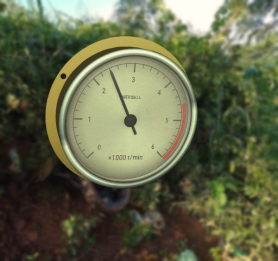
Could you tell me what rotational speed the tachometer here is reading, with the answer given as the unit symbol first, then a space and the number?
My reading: rpm 2400
